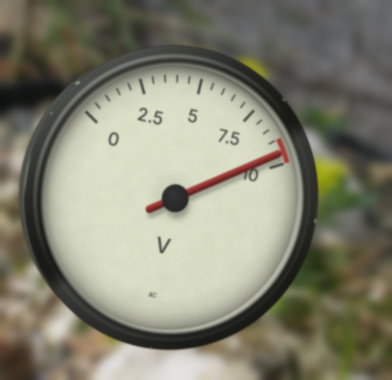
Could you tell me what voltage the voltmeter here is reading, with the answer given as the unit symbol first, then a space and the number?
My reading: V 9.5
